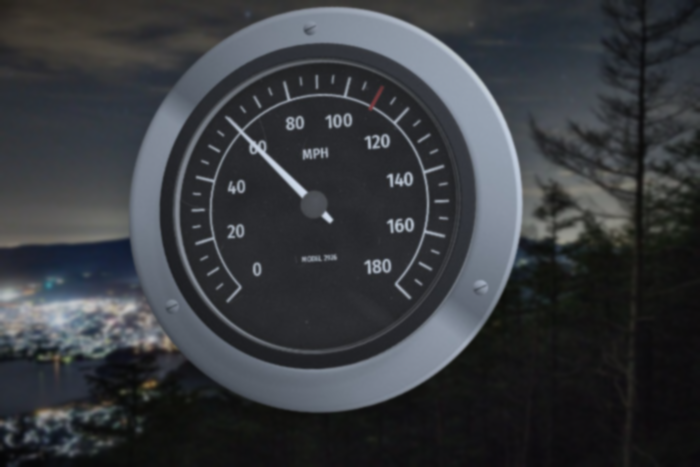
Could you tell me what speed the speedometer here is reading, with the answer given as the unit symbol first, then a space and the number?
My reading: mph 60
